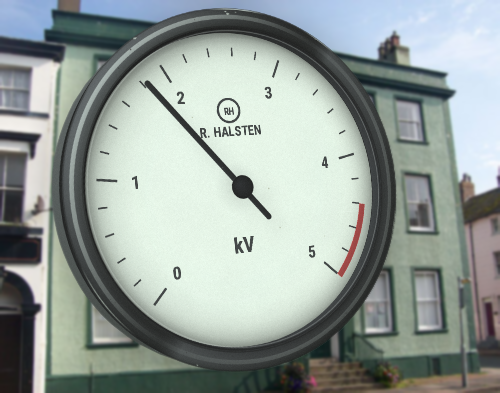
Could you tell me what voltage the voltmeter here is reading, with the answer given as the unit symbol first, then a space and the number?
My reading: kV 1.8
